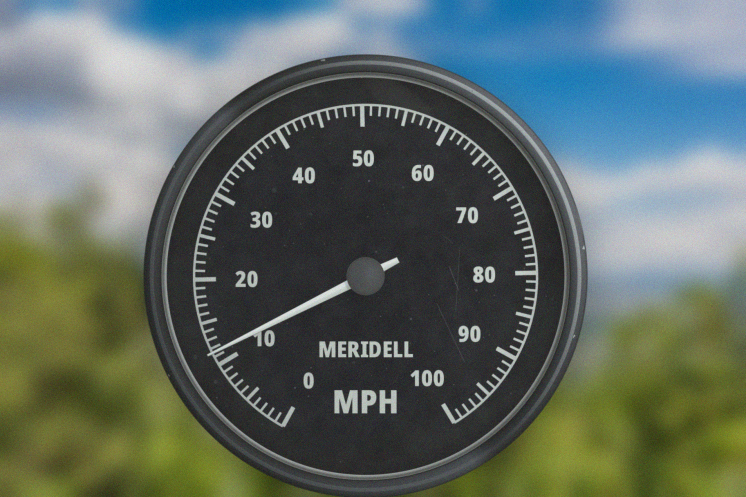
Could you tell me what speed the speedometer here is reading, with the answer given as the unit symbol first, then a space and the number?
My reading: mph 11.5
